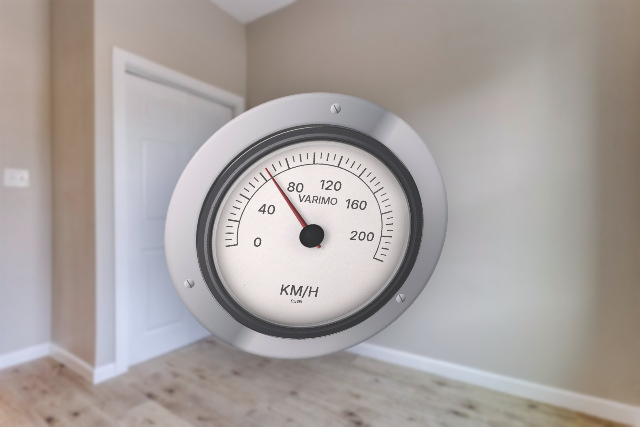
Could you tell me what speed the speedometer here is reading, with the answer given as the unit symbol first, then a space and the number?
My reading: km/h 65
